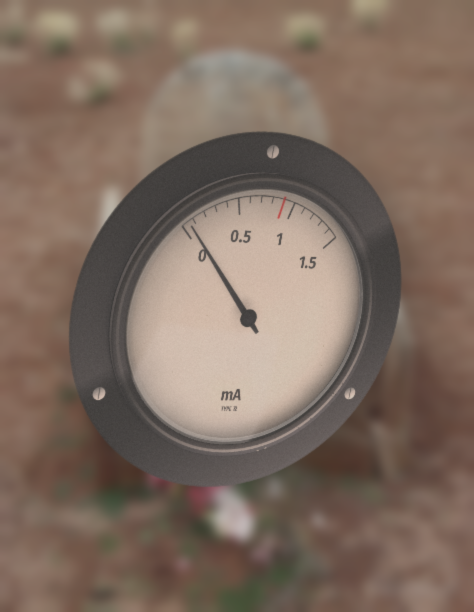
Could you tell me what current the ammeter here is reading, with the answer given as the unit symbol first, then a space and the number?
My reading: mA 0.05
